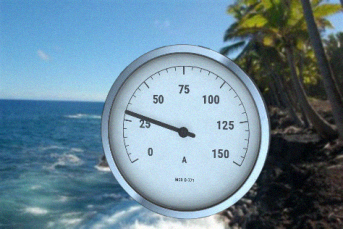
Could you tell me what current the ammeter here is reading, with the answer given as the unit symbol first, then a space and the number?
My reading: A 30
